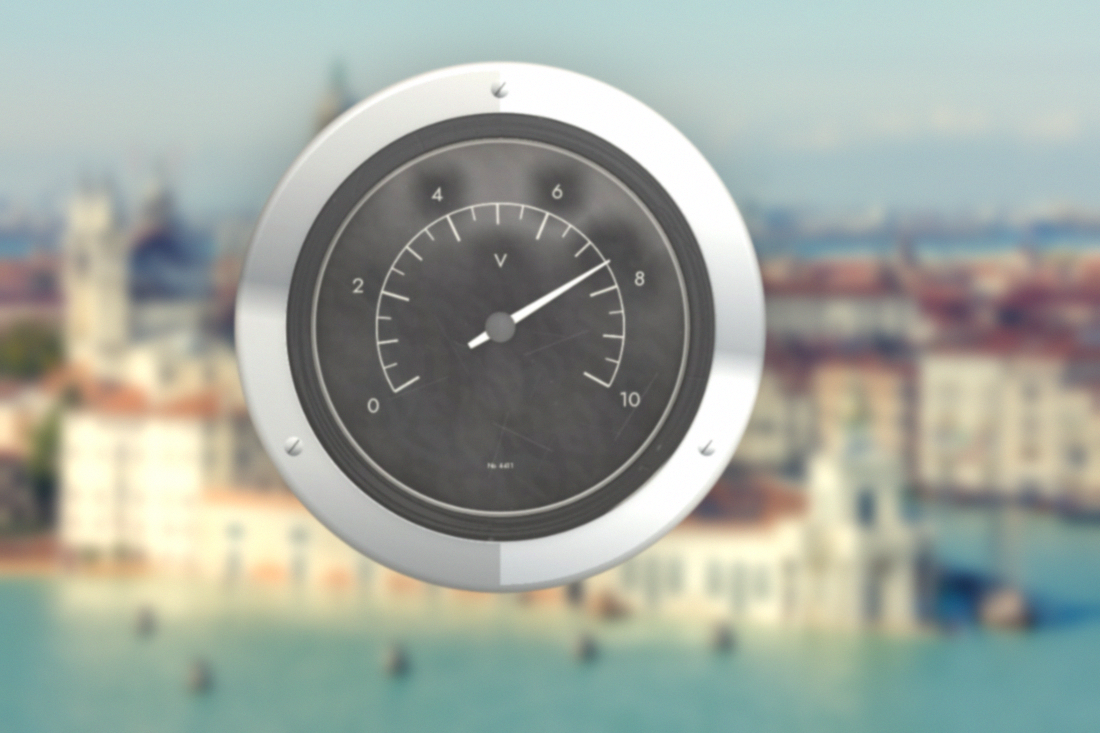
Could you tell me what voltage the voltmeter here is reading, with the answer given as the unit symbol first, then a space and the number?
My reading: V 7.5
